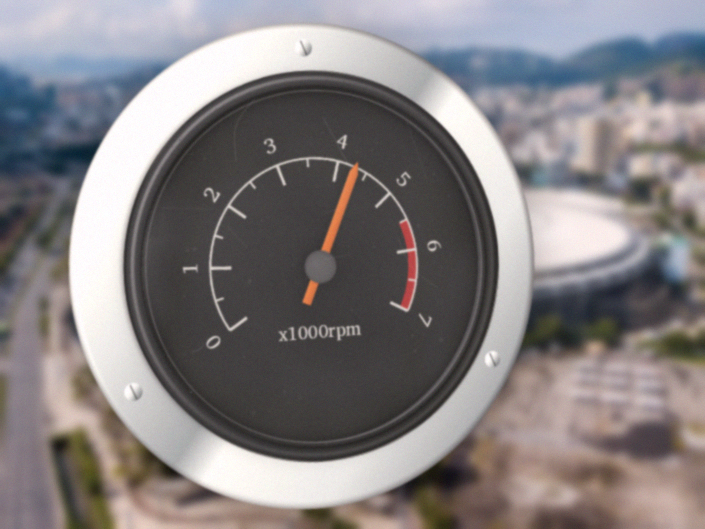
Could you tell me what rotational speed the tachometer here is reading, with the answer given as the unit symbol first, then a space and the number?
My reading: rpm 4250
